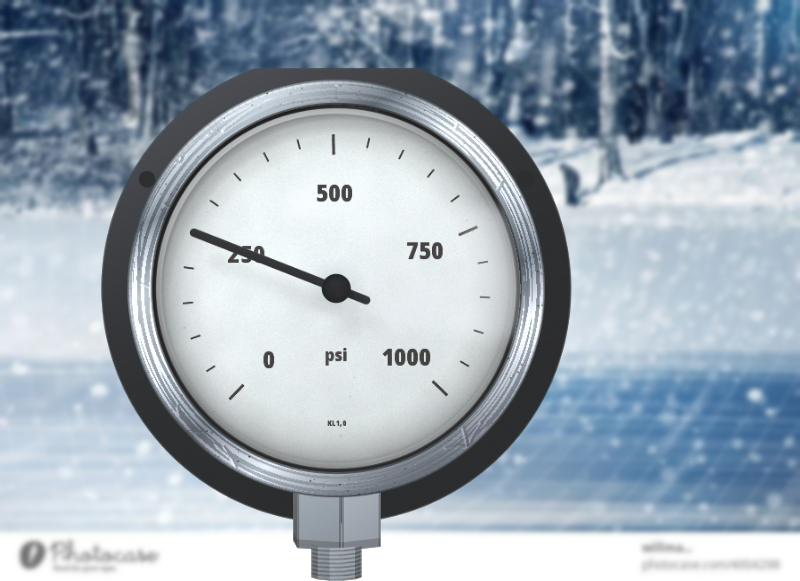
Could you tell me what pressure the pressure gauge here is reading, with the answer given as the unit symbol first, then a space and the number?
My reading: psi 250
